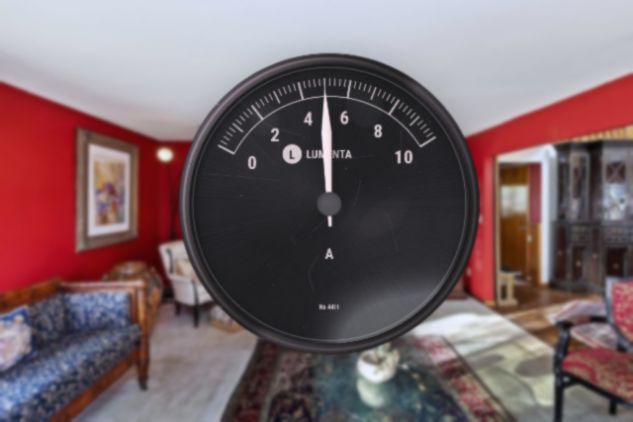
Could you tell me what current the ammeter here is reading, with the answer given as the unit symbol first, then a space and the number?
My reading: A 5
